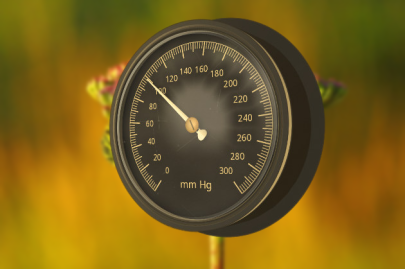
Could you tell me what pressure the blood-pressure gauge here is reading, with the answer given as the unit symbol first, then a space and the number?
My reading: mmHg 100
